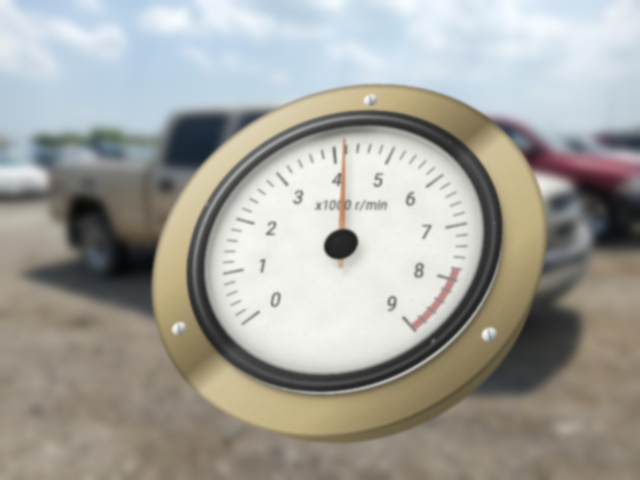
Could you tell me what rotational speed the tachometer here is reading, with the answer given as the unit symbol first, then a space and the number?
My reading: rpm 4200
